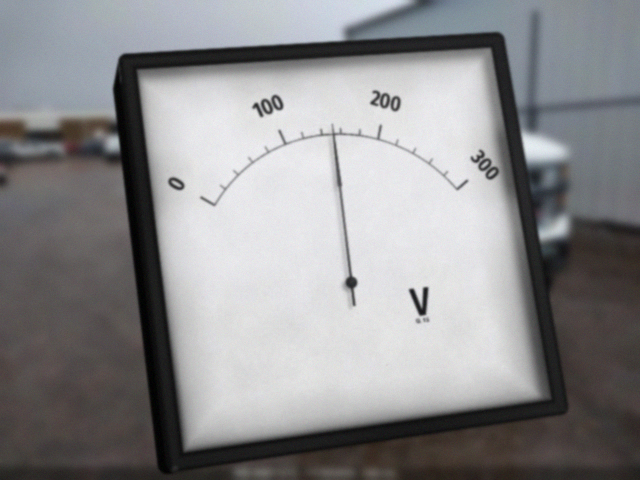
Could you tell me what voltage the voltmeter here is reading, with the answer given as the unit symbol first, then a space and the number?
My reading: V 150
